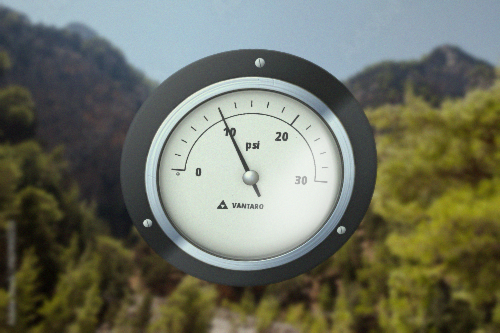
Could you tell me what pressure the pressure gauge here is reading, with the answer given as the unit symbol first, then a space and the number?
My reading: psi 10
